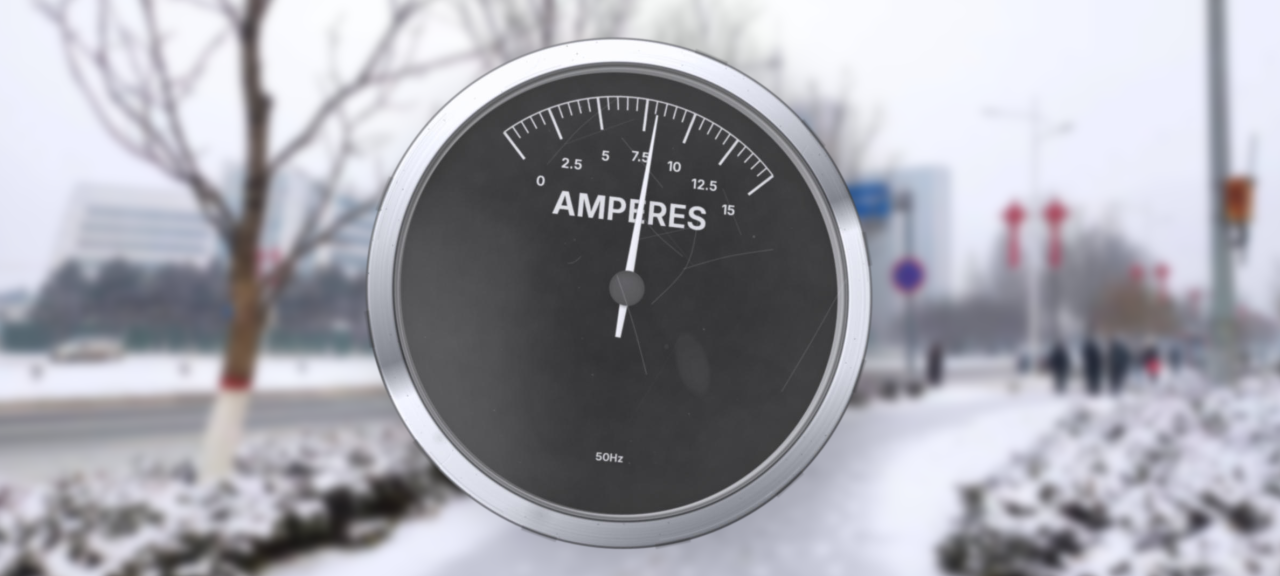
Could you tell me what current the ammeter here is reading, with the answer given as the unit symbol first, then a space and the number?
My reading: A 8
